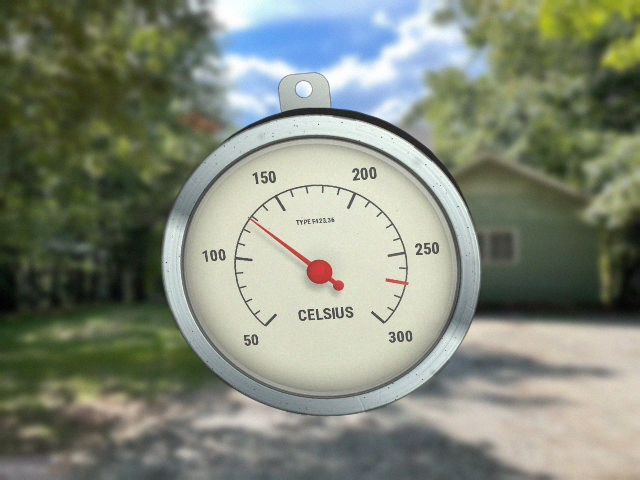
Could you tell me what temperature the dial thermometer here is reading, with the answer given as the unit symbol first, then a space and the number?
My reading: °C 130
